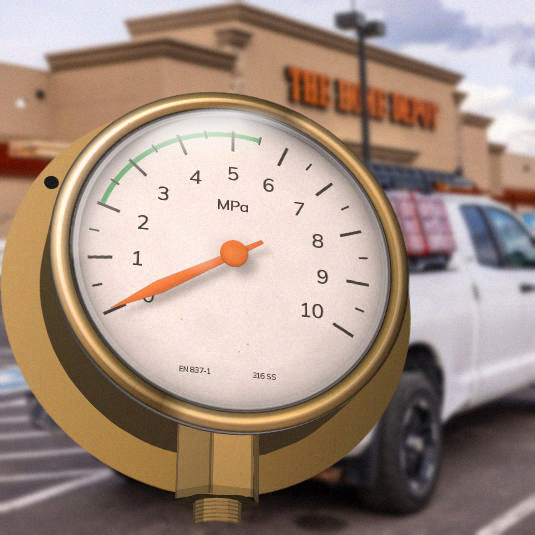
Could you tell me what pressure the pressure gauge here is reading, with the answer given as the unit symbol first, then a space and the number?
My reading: MPa 0
